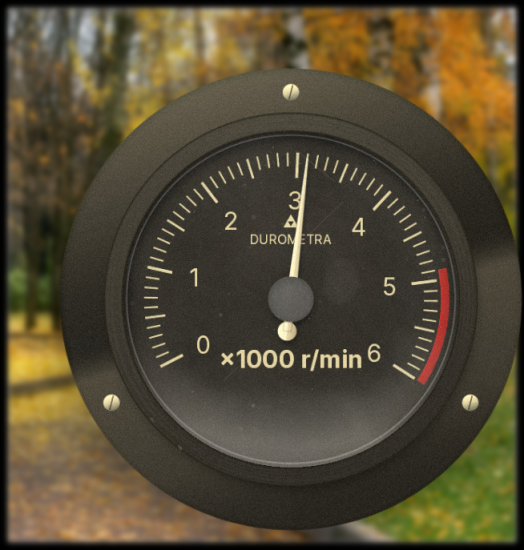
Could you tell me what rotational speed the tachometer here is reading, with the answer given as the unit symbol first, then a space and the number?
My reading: rpm 3100
